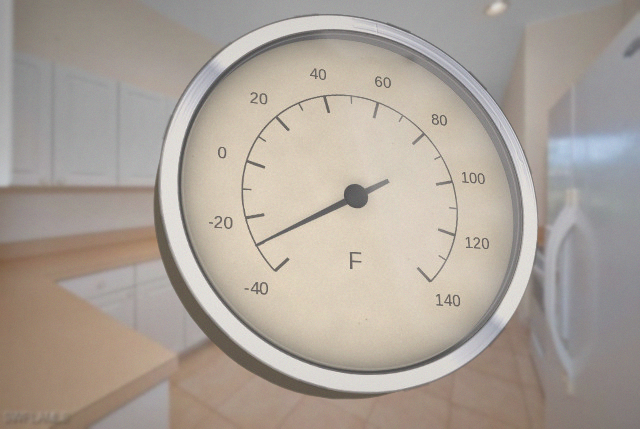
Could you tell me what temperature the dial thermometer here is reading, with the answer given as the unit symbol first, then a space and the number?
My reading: °F -30
